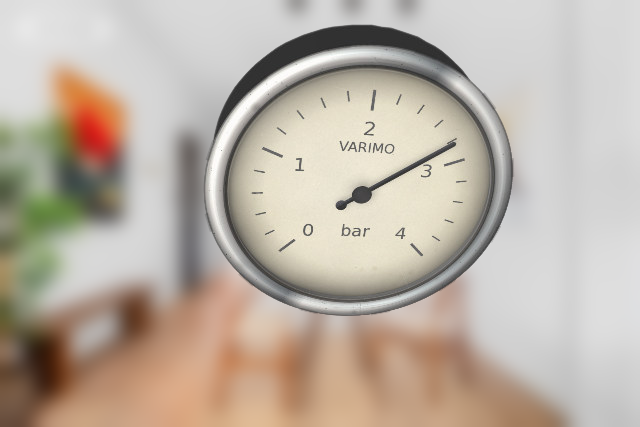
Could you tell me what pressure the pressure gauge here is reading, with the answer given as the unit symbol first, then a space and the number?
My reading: bar 2.8
